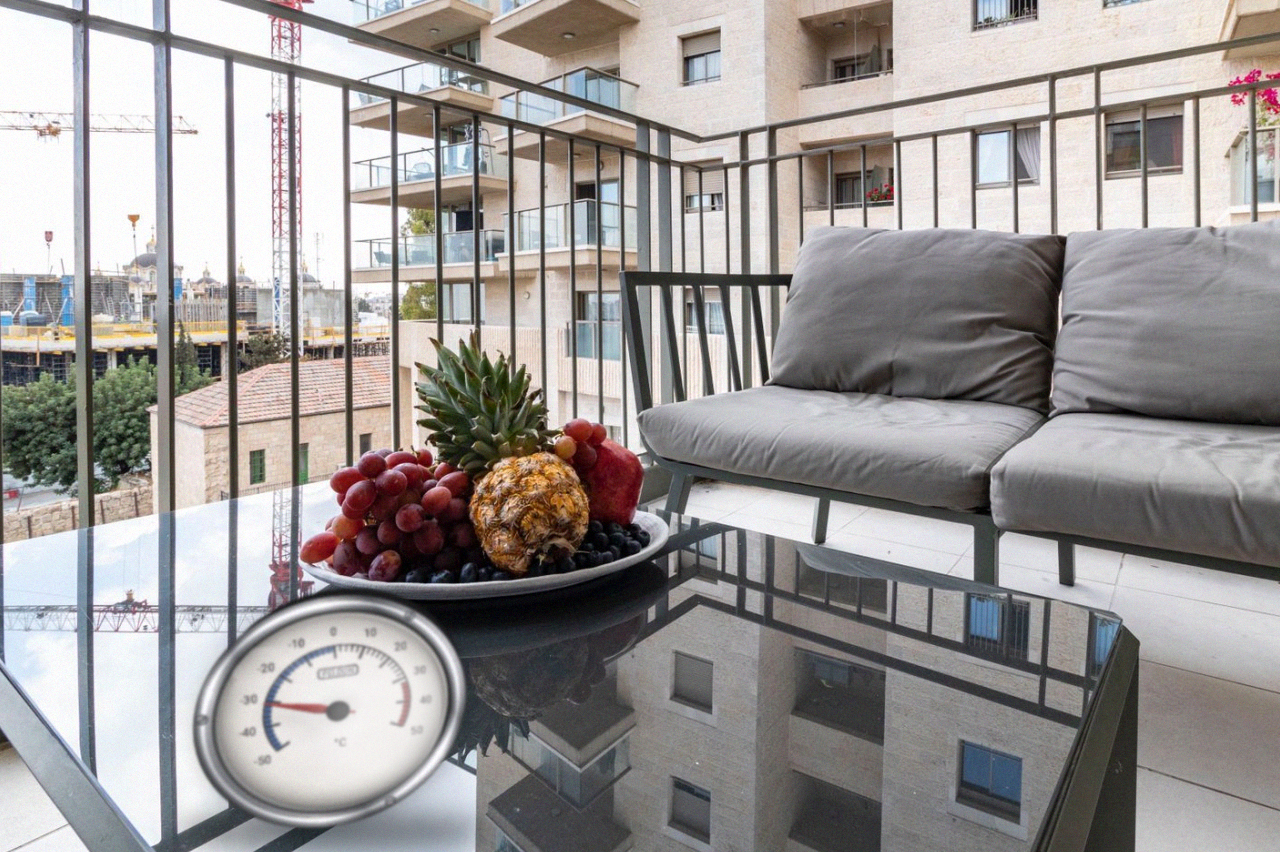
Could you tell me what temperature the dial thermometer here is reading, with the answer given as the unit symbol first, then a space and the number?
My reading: °C -30
